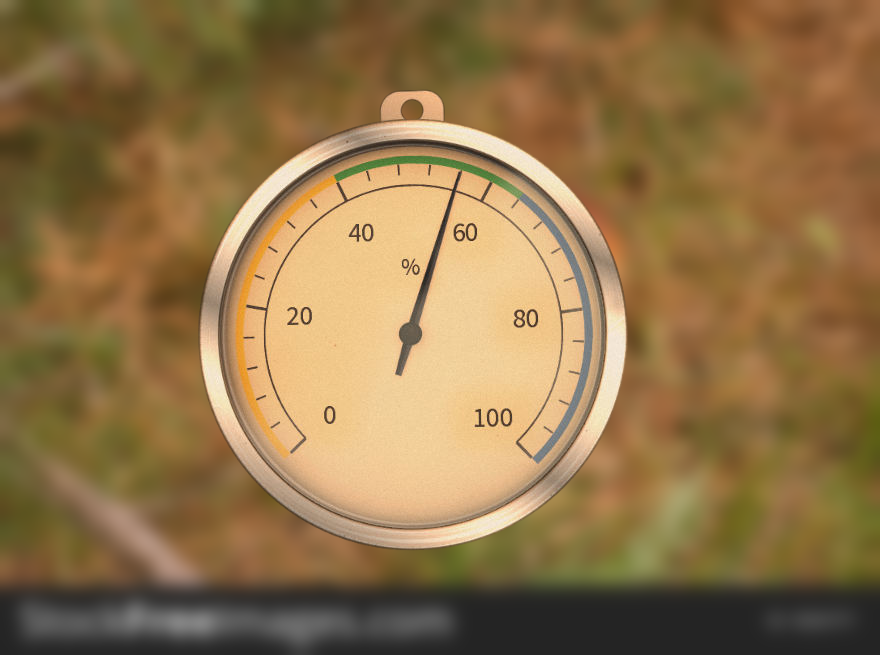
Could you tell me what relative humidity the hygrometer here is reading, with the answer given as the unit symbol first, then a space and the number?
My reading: % 56
